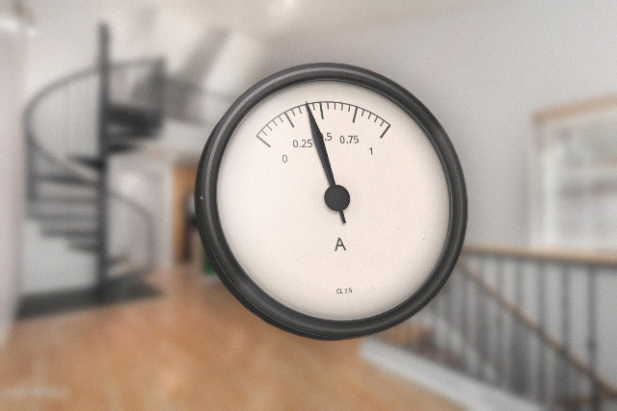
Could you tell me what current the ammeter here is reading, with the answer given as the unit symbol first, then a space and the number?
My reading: A 0.4
